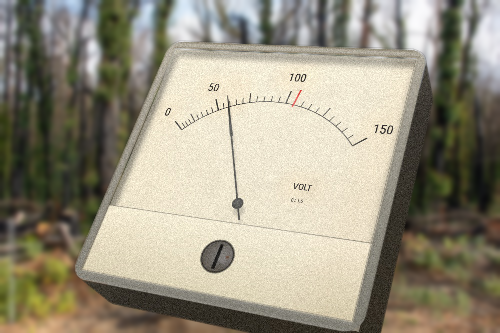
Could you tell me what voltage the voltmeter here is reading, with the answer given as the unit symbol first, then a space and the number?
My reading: V 60
